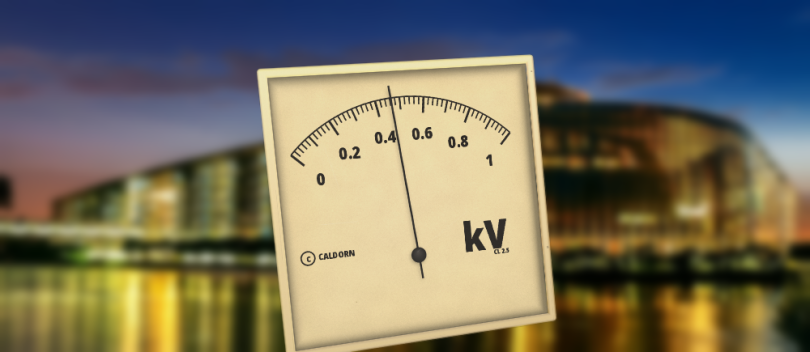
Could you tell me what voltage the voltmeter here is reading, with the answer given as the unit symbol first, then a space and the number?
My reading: kV 0.46
